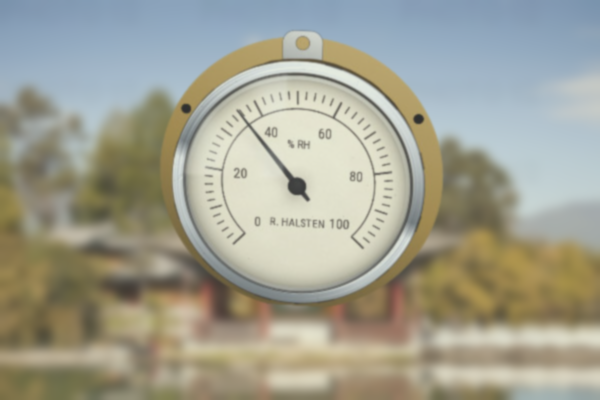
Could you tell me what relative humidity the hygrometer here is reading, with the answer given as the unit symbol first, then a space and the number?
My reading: % 36
